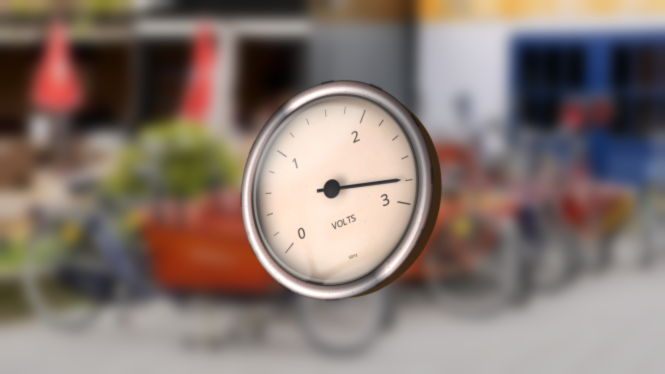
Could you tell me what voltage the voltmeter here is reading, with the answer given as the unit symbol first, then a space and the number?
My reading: V 2.8
